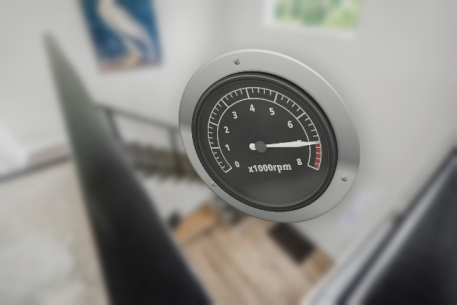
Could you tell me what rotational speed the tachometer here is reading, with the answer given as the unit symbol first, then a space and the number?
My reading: rpm 7000
